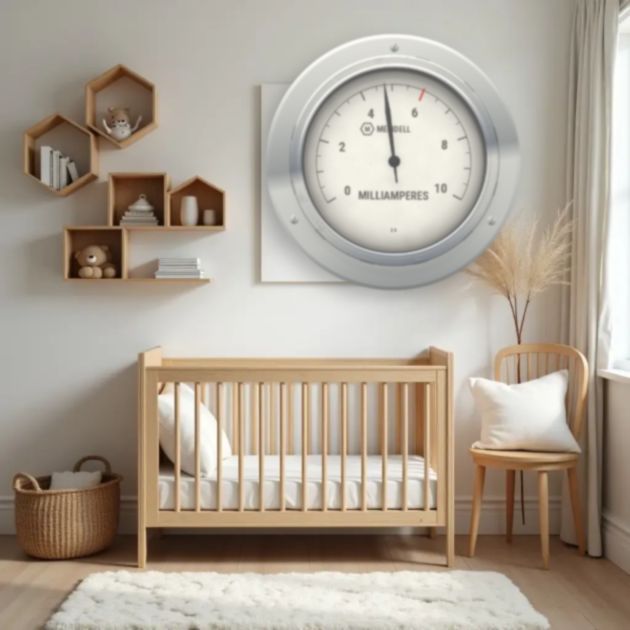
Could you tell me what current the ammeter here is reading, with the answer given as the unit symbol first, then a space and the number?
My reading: mA 4.75
